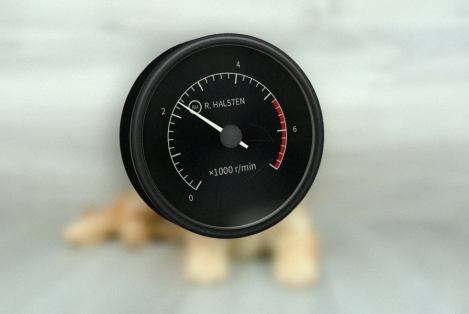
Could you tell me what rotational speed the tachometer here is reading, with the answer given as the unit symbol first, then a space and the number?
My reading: rpm 2300
